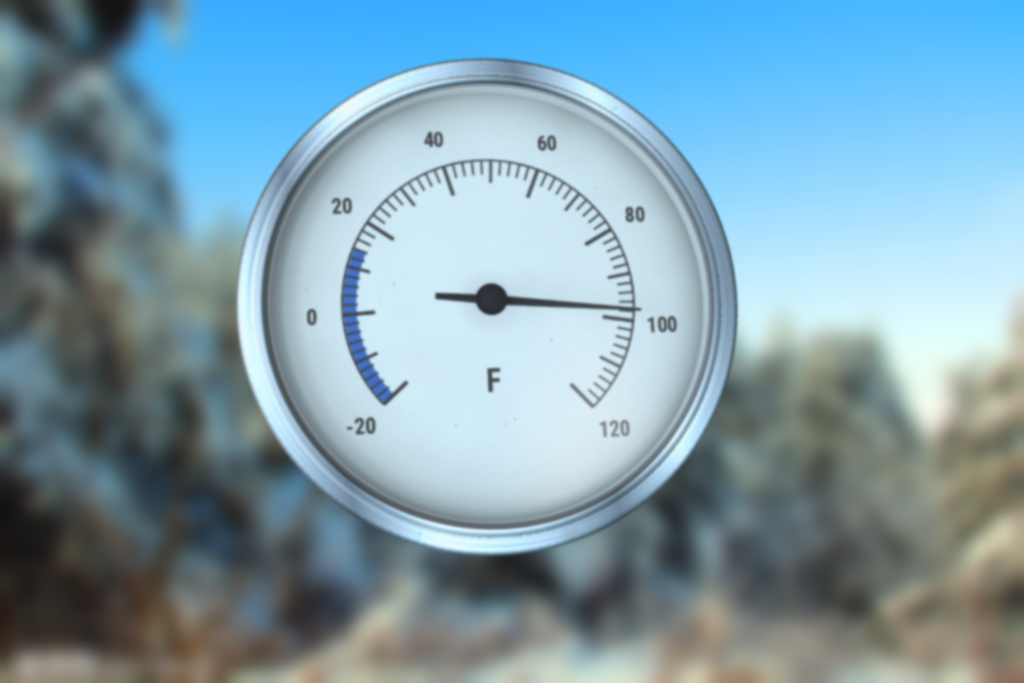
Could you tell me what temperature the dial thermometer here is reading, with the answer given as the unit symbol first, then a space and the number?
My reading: °F 98
